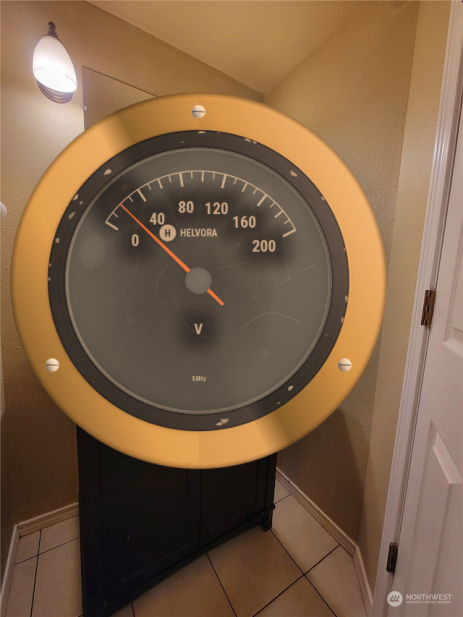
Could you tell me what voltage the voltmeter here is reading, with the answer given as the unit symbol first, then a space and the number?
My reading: V 20
